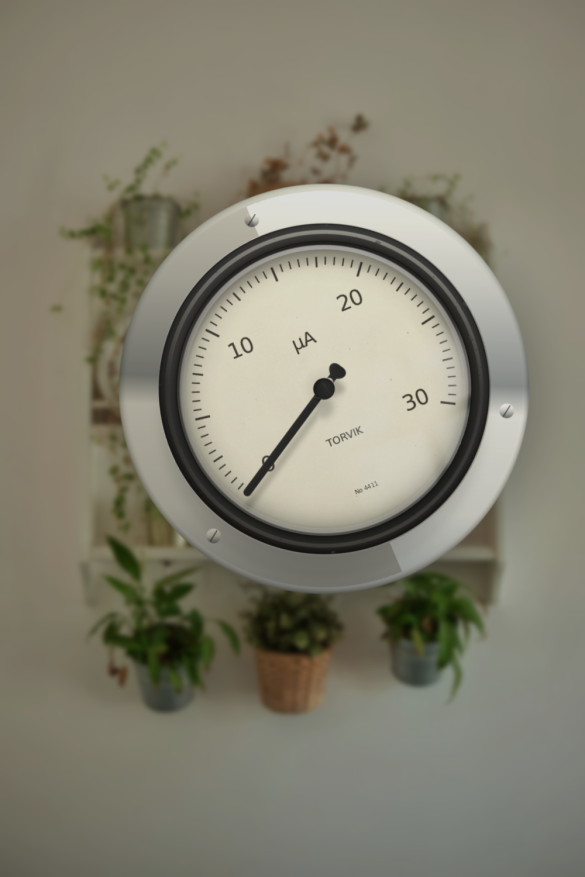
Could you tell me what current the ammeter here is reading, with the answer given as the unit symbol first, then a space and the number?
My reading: µA 0
